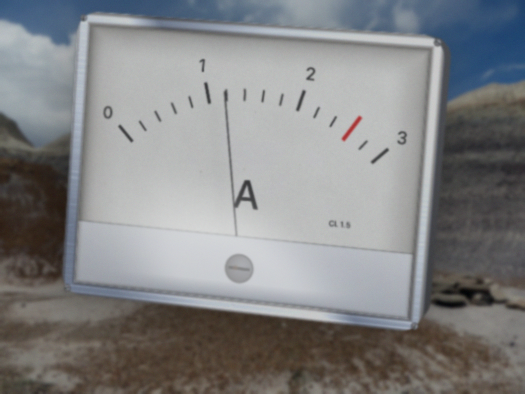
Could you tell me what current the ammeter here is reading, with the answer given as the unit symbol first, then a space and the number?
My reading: A 1.2
